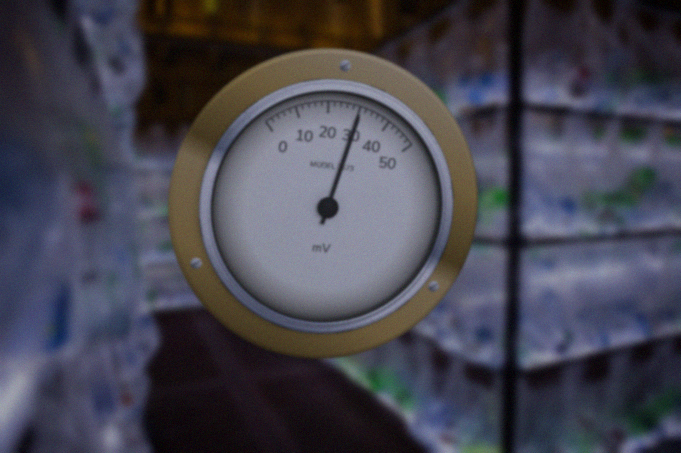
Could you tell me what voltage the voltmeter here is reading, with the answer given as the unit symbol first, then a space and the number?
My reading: mV 30
